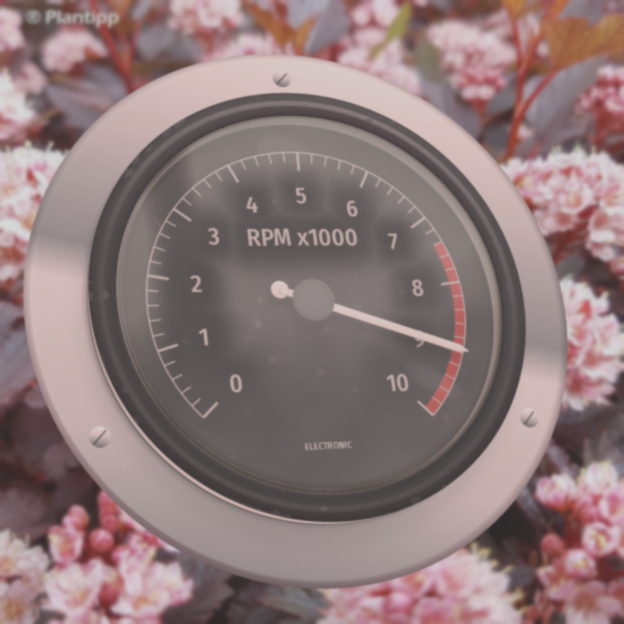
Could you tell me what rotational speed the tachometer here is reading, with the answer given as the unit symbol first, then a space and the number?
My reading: rpm 9000
